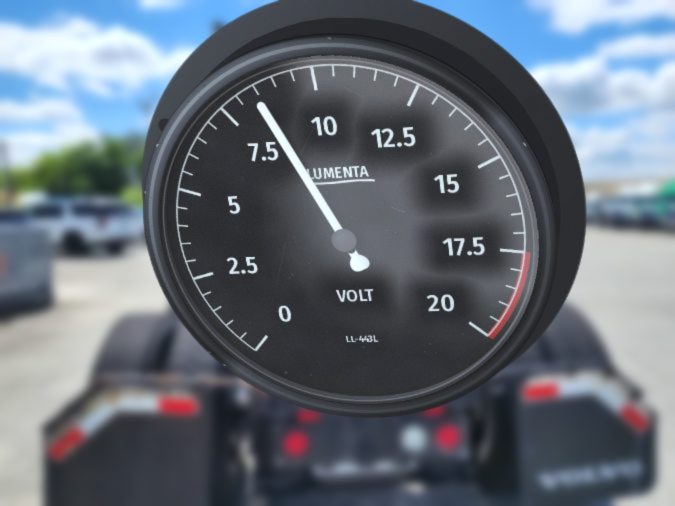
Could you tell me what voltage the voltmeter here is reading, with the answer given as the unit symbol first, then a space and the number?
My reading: V 8.5
